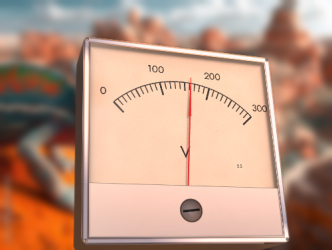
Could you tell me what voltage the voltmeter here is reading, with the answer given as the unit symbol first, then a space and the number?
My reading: V 160
